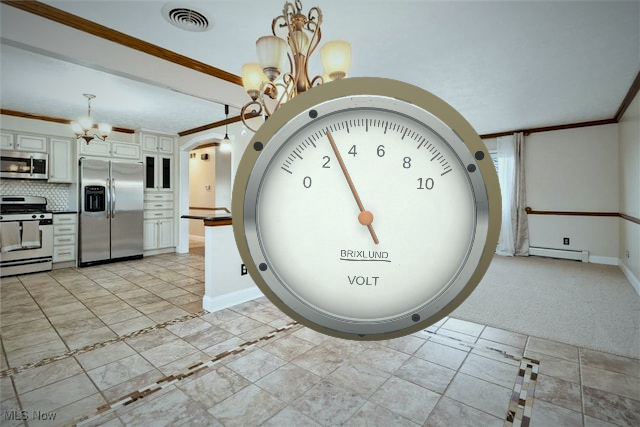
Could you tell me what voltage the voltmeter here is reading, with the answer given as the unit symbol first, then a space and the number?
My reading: V 3
